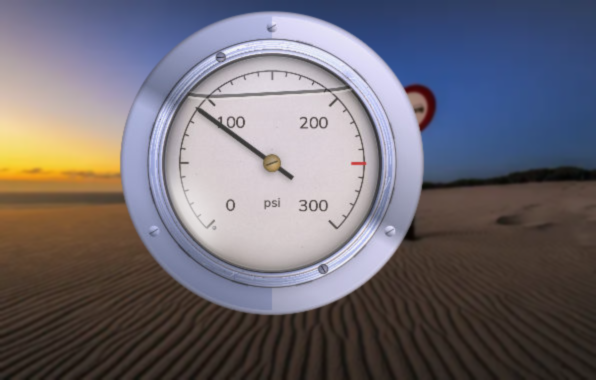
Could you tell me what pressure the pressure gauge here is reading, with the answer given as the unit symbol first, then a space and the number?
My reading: psi 90
